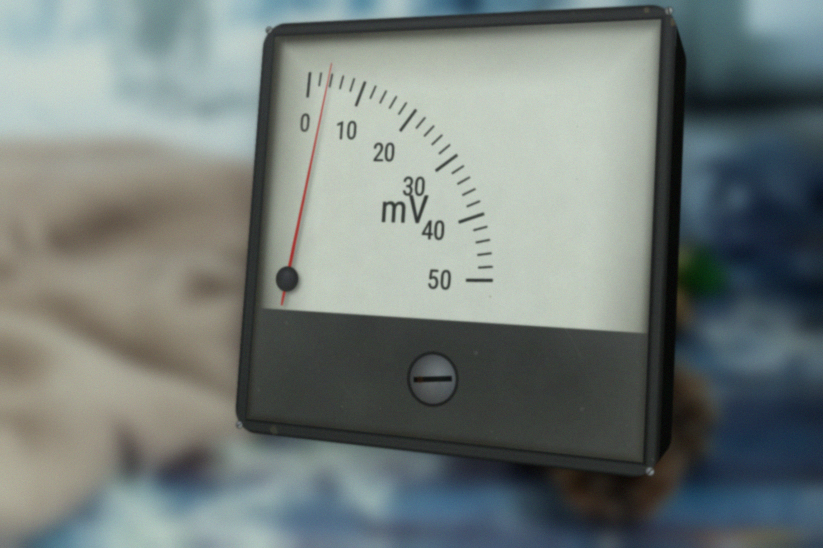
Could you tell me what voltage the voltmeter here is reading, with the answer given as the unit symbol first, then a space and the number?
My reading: mV 4
